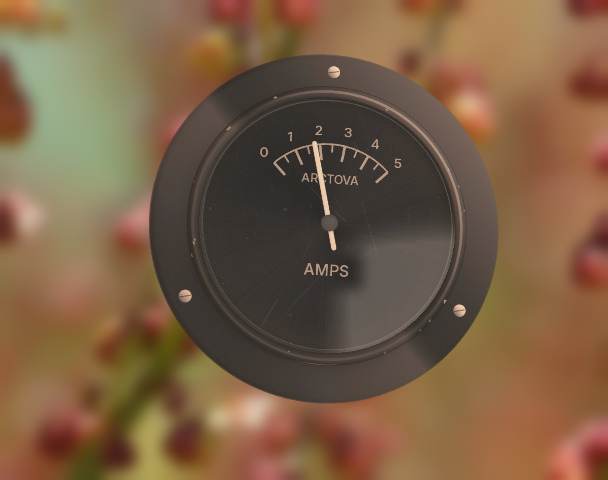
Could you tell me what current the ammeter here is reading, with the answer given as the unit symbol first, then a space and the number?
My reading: A 1.75
